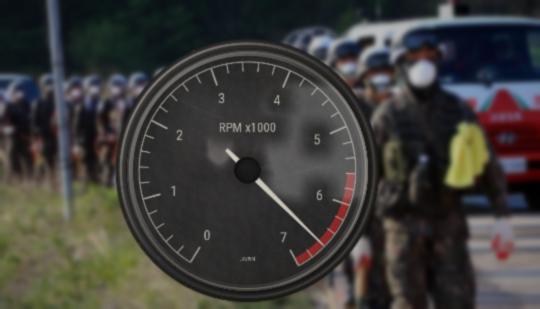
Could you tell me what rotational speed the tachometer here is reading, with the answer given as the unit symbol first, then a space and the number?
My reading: rpm 6600
